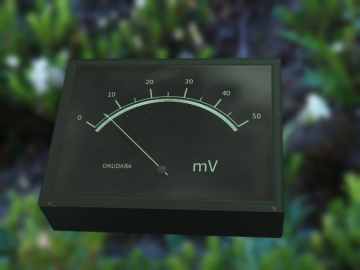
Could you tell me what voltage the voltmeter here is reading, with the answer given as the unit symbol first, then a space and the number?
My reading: mV 5
